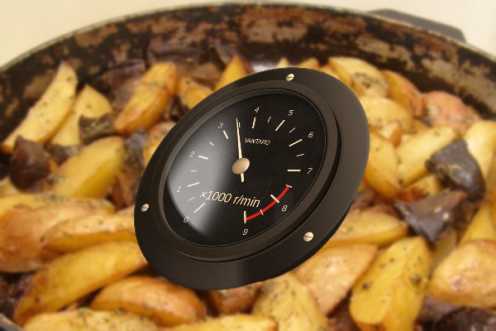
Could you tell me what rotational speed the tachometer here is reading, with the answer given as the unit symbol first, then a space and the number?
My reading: rpm 3500
